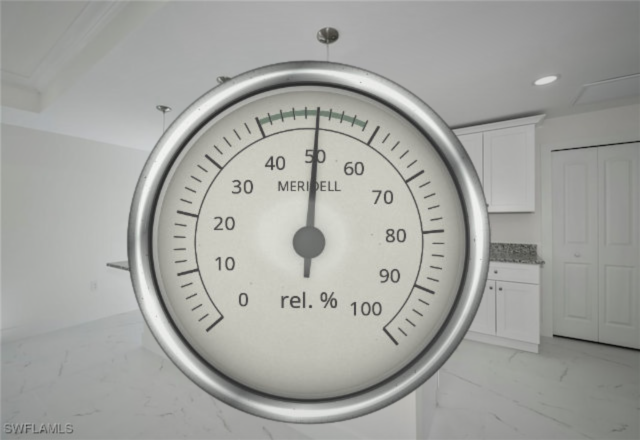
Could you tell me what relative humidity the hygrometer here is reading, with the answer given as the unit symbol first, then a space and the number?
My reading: % 50
